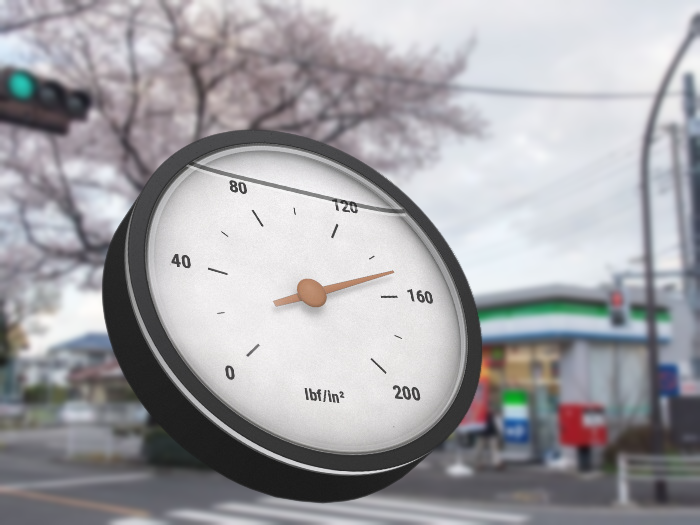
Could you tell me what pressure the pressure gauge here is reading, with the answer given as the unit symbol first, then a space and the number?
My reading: psi 150
